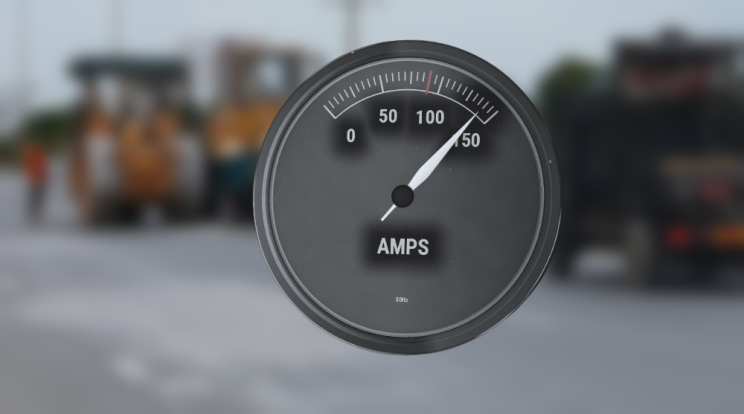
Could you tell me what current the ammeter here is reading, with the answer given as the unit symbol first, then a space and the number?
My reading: A 140
